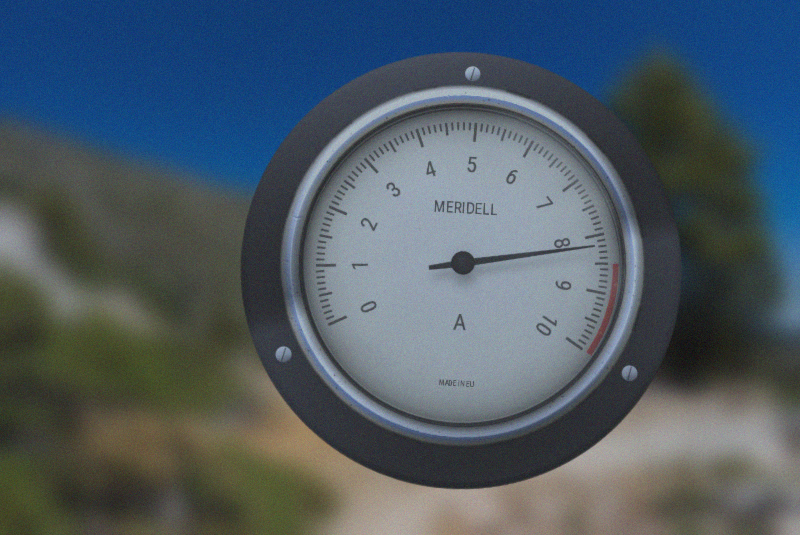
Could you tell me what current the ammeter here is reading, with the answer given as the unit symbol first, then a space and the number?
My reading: A 8.2
